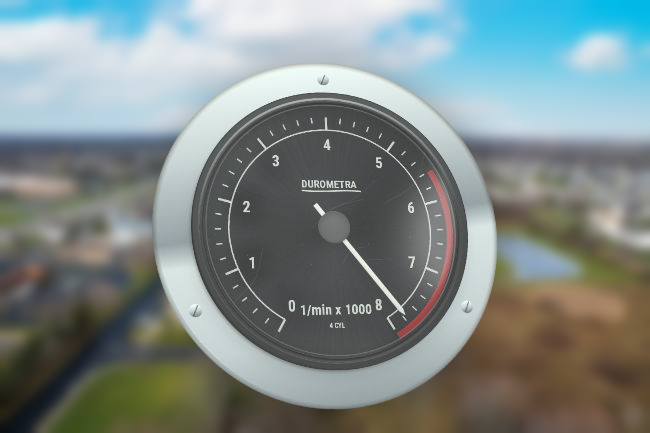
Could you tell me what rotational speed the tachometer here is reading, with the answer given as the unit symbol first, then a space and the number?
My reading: rpm 7800
